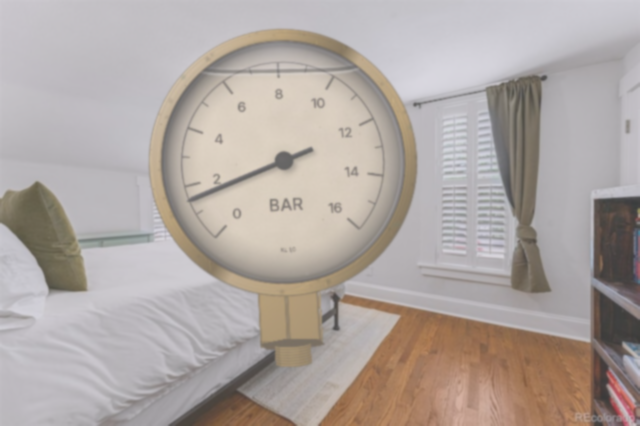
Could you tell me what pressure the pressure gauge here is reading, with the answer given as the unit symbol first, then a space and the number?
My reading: bar 1.5
